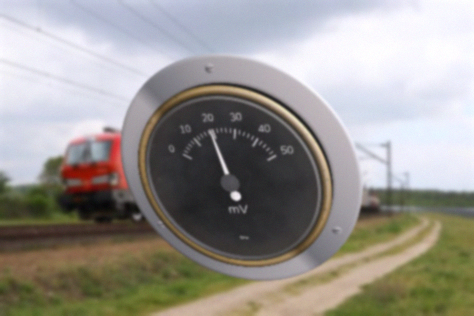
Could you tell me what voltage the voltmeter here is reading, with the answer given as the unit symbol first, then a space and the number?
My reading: mV 20
